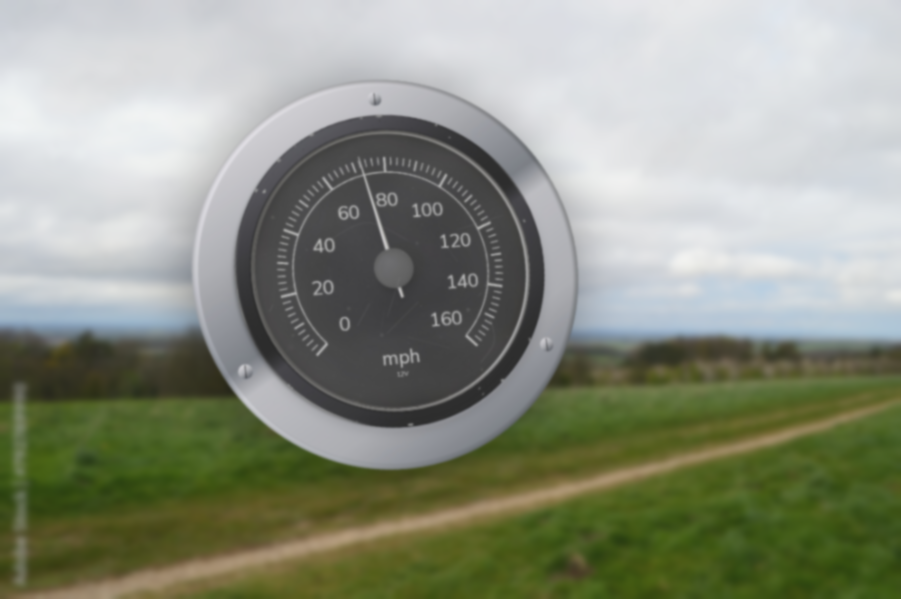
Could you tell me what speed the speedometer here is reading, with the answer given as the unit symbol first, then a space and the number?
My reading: mph 72
